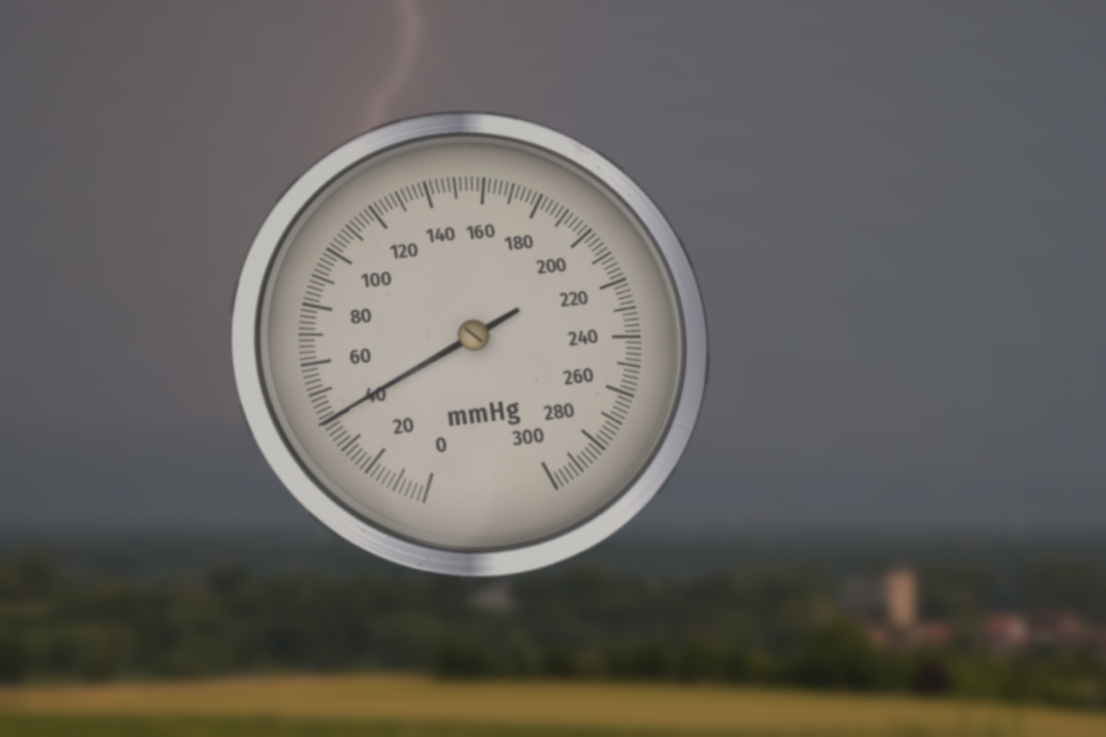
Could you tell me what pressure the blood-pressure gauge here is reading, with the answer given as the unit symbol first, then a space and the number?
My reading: mmHg 40
